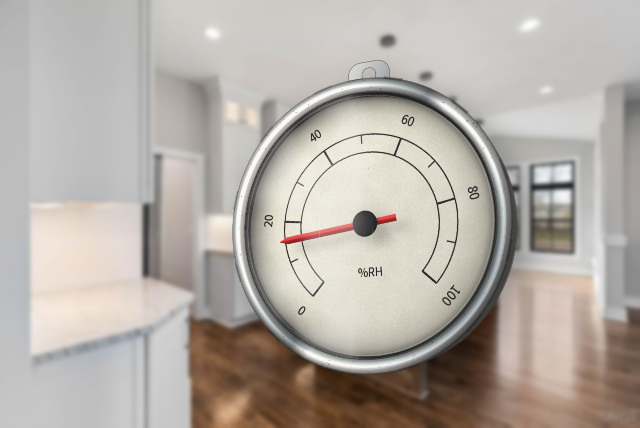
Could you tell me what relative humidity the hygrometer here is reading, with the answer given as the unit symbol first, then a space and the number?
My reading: % 15
